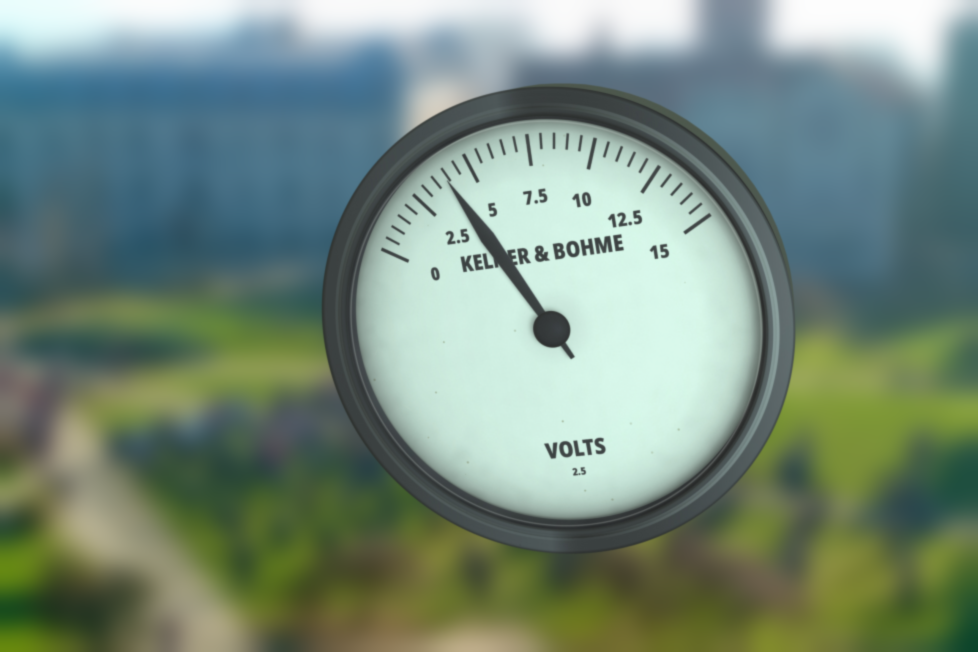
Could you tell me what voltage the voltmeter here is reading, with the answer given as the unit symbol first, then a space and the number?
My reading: V 4
